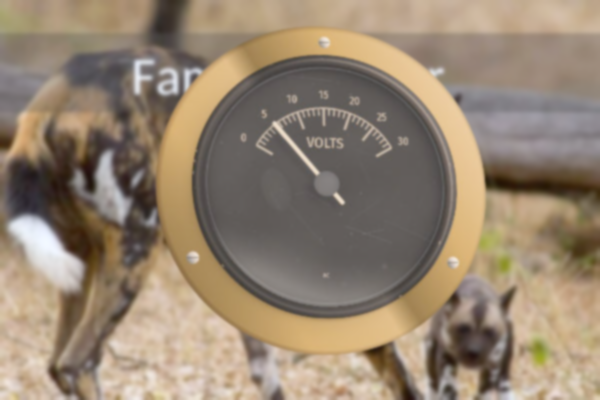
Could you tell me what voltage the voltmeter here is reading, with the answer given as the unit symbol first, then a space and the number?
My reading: V 5
